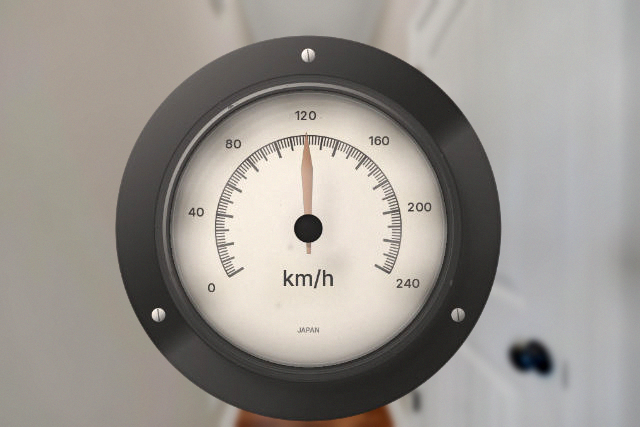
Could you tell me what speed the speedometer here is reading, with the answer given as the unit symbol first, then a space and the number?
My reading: km/h 120
